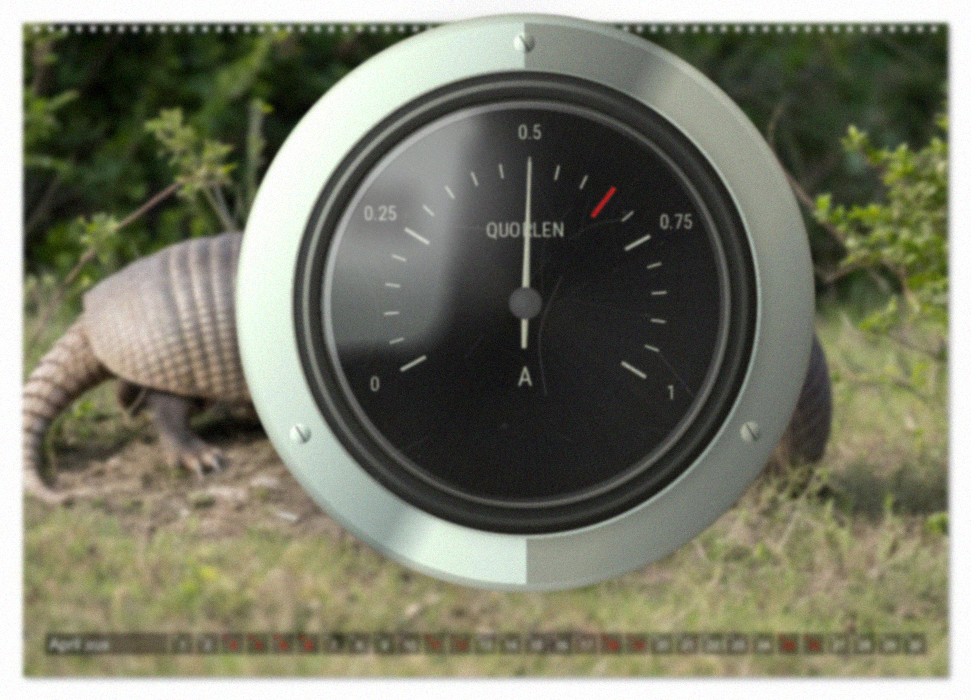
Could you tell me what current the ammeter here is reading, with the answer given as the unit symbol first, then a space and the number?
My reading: A 0.5
